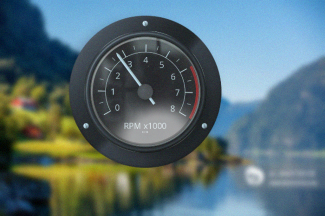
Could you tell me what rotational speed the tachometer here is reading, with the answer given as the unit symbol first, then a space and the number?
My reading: rpm 2750
